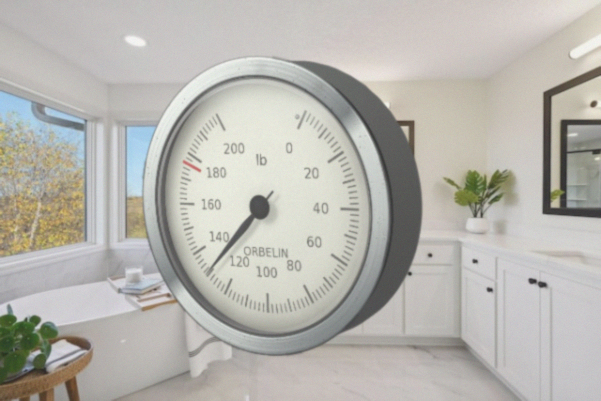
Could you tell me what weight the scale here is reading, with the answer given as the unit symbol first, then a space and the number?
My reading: lb 130
